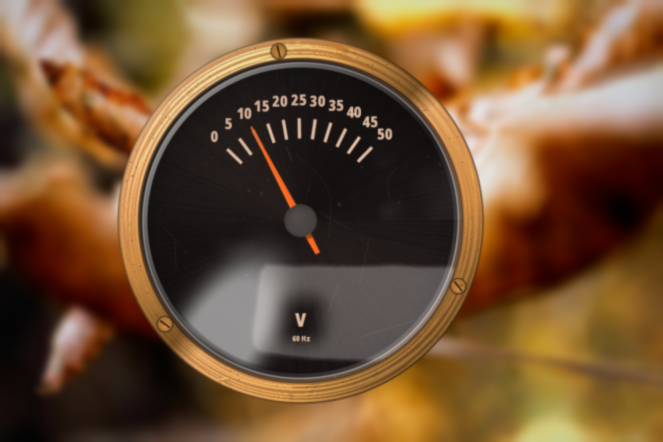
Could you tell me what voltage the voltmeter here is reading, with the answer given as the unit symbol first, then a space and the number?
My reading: V 10
